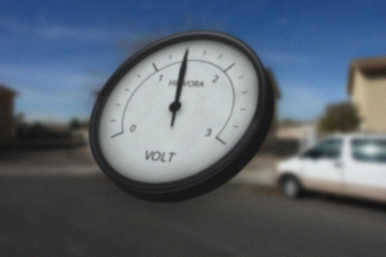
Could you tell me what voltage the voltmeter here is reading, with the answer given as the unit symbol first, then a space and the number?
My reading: V 1.4
